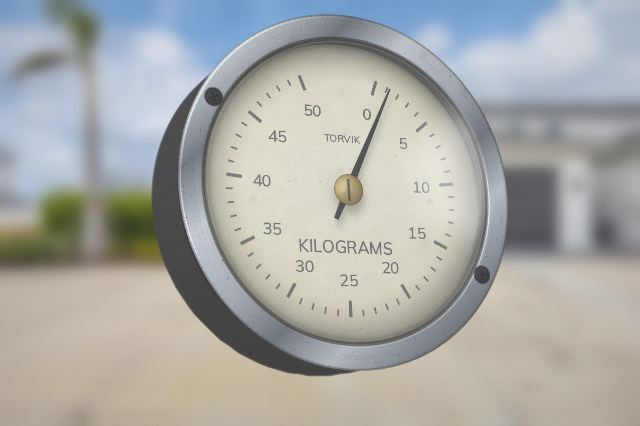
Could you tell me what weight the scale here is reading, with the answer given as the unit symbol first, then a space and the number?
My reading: kg 1
